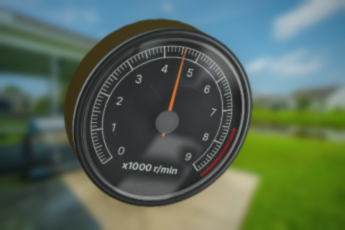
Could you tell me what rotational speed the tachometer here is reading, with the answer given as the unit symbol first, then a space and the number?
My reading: rpm 4500
